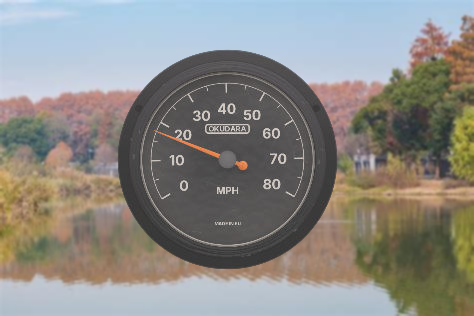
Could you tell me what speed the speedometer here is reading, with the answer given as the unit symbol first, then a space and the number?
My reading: mph 17.5
